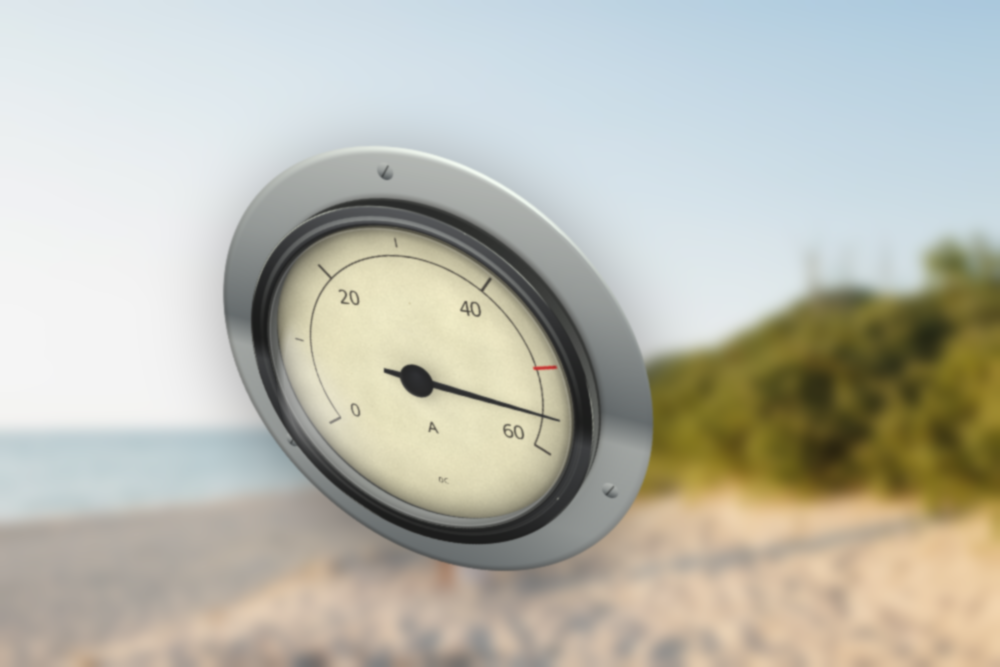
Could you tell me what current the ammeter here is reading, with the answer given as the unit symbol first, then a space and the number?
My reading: A 55
